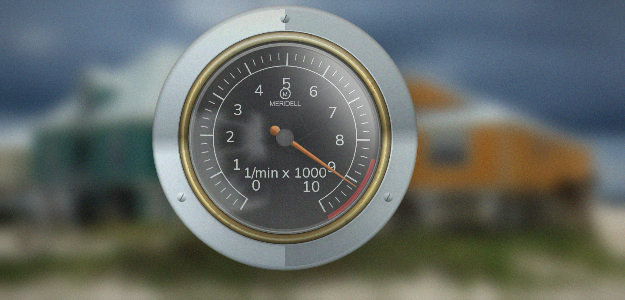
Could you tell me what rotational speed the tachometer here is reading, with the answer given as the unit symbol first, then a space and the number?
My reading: rpm 9100
